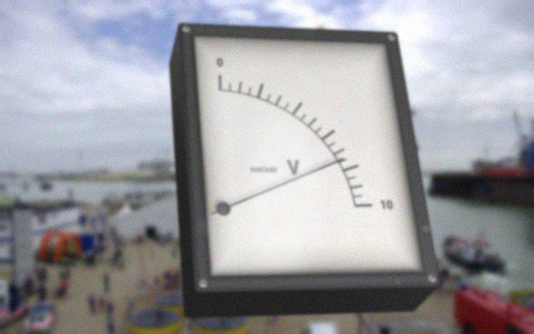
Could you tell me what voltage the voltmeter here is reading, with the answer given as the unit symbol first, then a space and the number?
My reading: V 7.5
